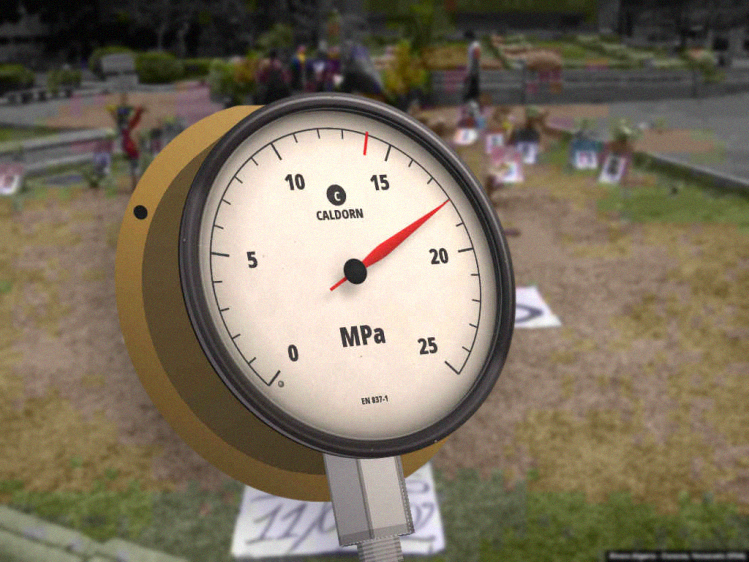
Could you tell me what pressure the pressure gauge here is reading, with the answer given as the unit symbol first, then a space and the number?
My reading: MPa 18
